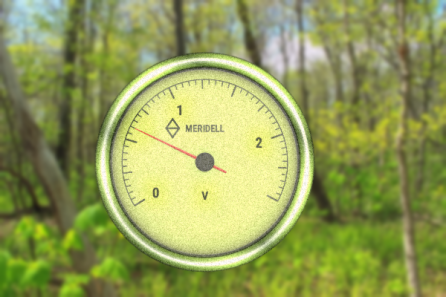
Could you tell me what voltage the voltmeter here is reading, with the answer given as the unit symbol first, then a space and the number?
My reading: V 0.6
